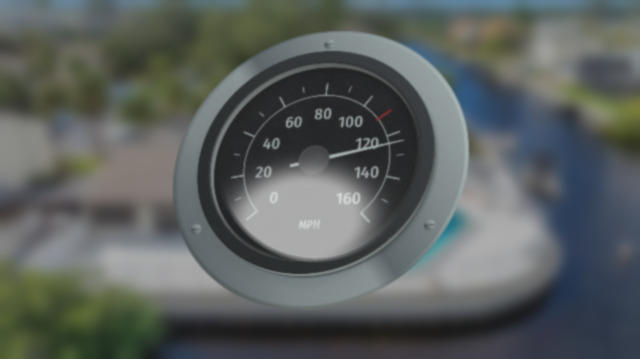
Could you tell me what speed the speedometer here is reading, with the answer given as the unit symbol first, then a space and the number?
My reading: mph 125
